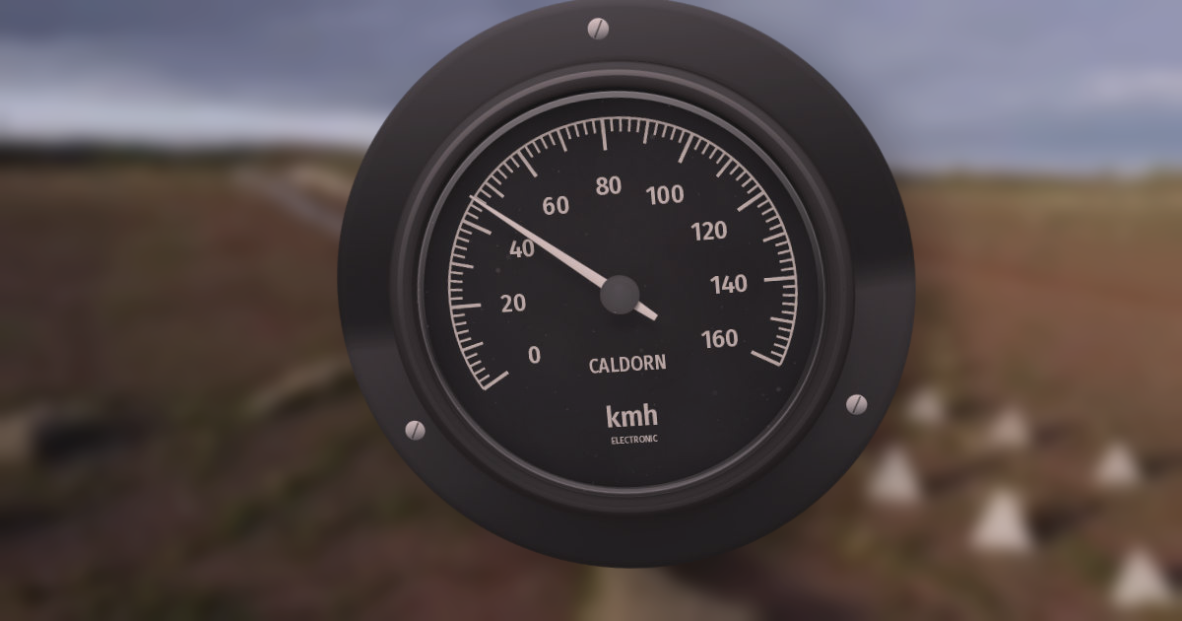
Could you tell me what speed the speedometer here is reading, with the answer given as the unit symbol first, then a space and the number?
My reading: km/h 46
